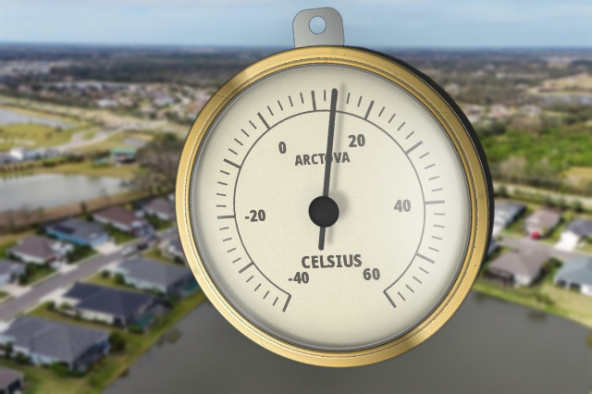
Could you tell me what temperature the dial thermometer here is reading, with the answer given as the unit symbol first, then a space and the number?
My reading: °C 14
